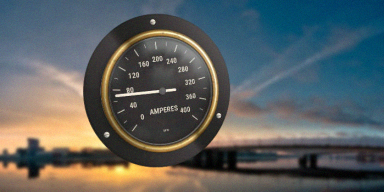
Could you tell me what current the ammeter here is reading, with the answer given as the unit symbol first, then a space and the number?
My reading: A 70
